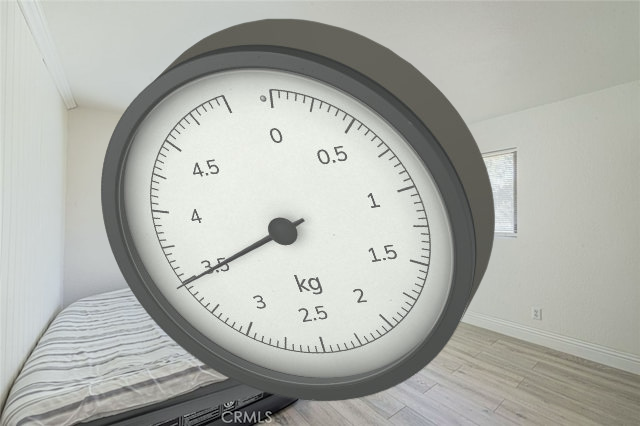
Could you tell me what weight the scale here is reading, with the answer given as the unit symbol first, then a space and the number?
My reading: kg 3.5
